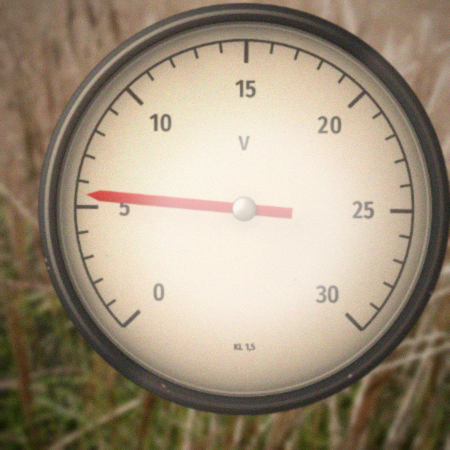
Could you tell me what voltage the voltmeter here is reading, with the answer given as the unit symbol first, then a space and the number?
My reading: V 5.5
